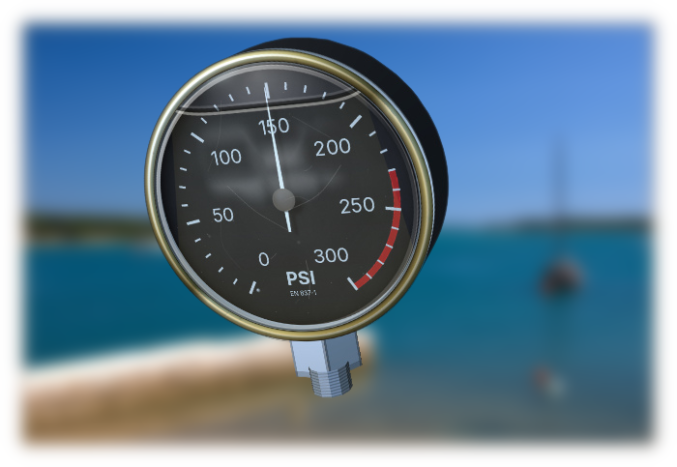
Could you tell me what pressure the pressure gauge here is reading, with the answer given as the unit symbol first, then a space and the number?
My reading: psi 150
